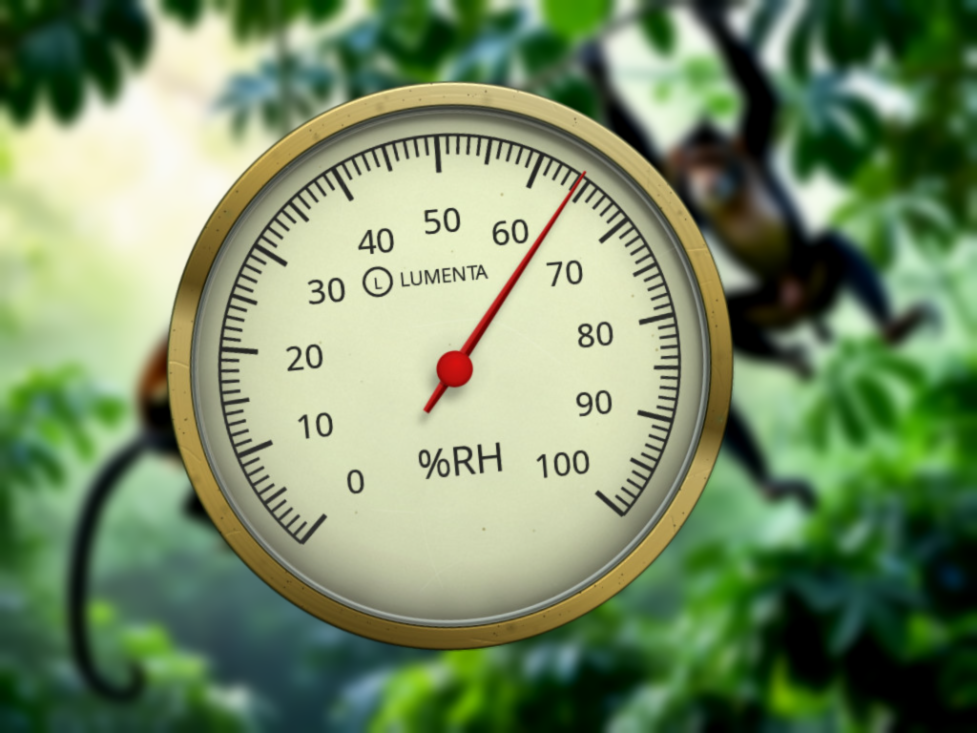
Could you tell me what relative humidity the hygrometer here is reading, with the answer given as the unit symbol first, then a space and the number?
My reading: % 64
